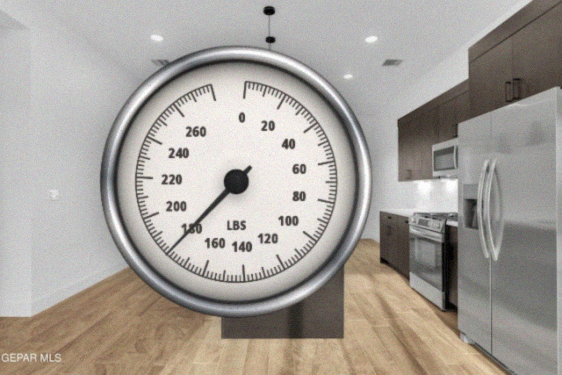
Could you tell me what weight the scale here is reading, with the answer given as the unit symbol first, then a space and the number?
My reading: lb 180
